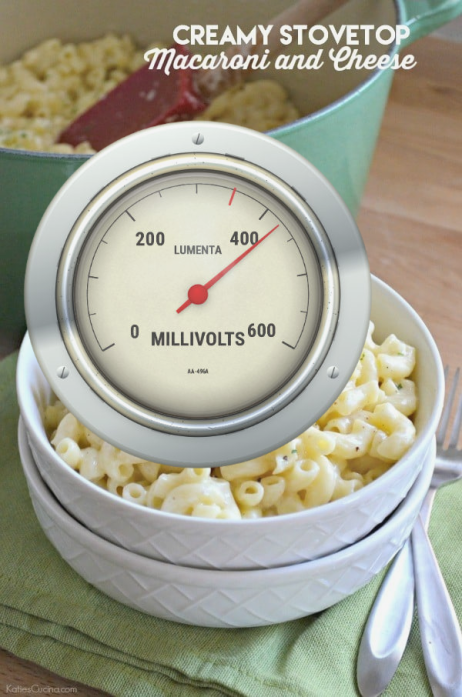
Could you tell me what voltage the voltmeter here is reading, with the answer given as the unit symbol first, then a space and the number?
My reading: mV 425
